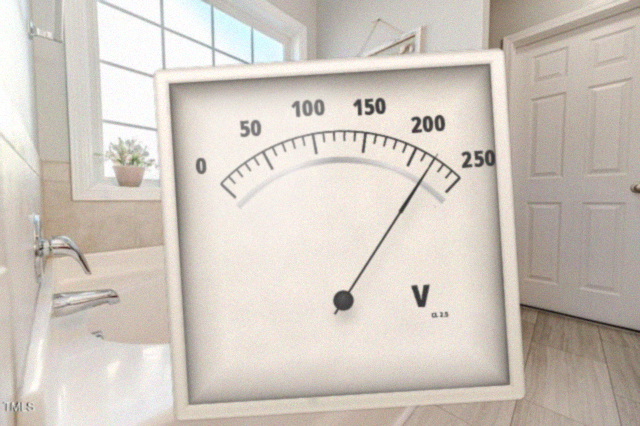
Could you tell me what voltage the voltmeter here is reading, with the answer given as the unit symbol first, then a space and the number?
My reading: V 220
